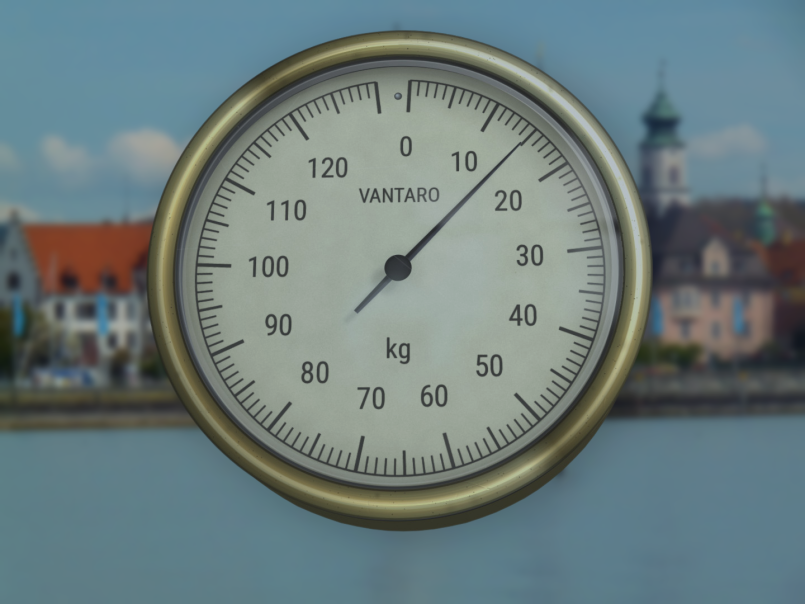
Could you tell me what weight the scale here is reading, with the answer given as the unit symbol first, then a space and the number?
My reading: kg 15
